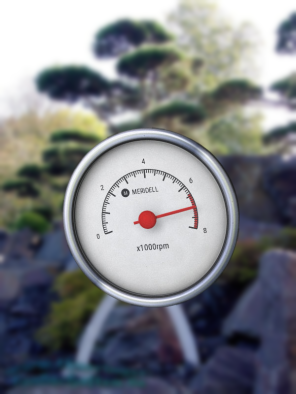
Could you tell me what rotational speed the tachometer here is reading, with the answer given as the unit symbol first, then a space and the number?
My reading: rpm 7000
